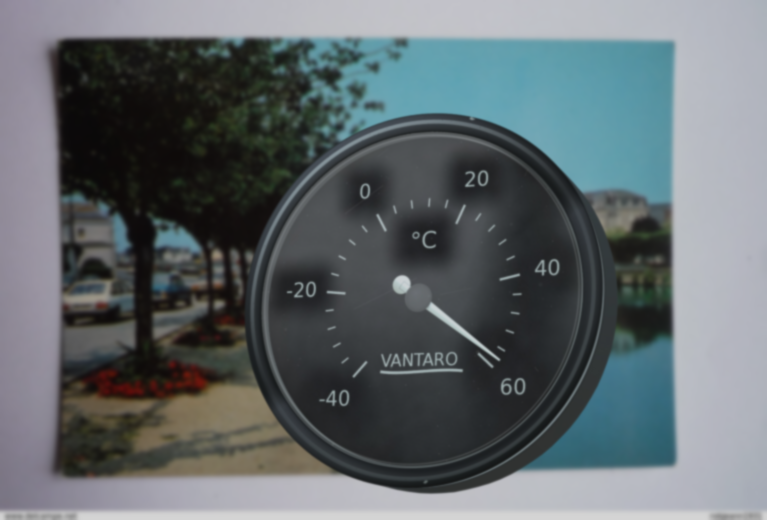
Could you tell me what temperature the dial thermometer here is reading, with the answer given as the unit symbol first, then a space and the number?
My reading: °C 58
